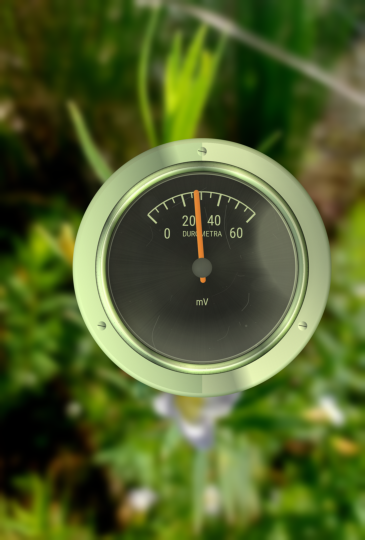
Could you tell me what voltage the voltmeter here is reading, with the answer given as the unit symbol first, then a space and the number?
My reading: mV 27.5
